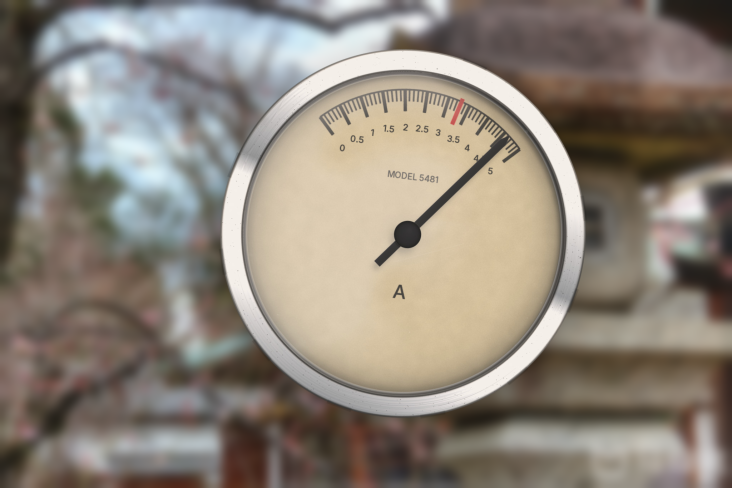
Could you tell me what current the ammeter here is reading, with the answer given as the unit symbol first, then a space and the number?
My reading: A 4.6
